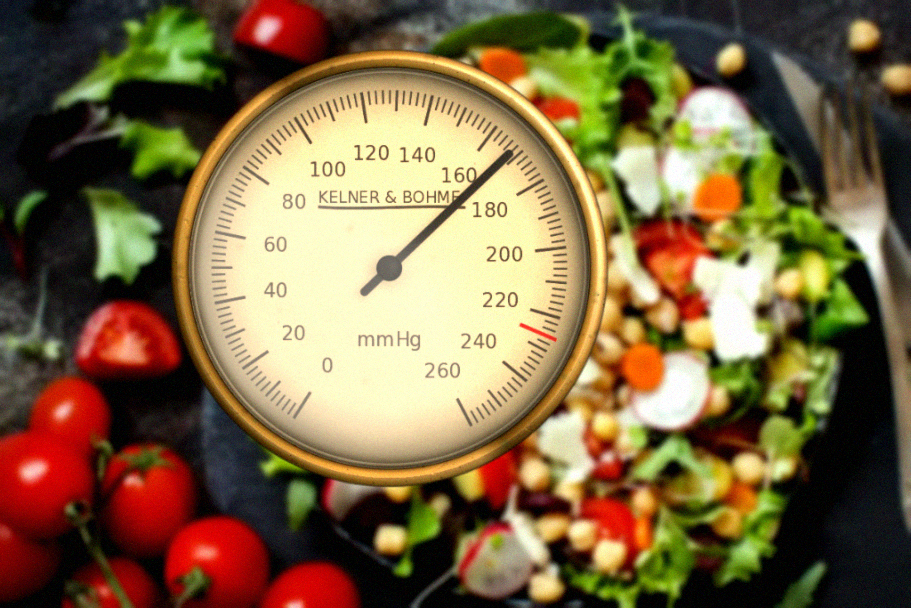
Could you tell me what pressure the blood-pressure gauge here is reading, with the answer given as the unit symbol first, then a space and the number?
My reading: mmHg 168
